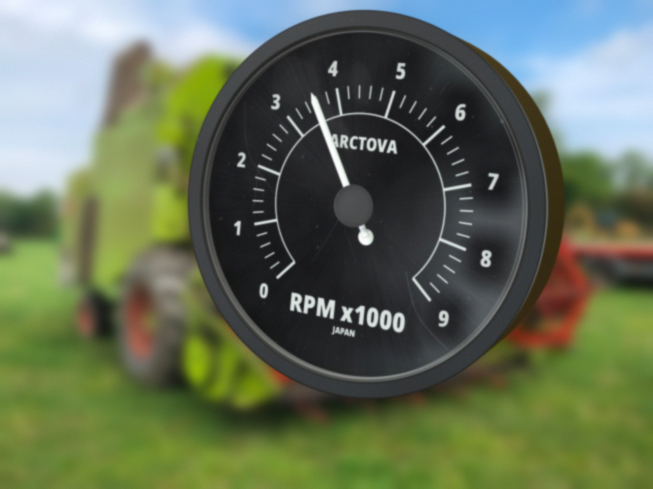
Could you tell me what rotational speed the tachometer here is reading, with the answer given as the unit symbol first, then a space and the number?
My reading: rpm 3600
